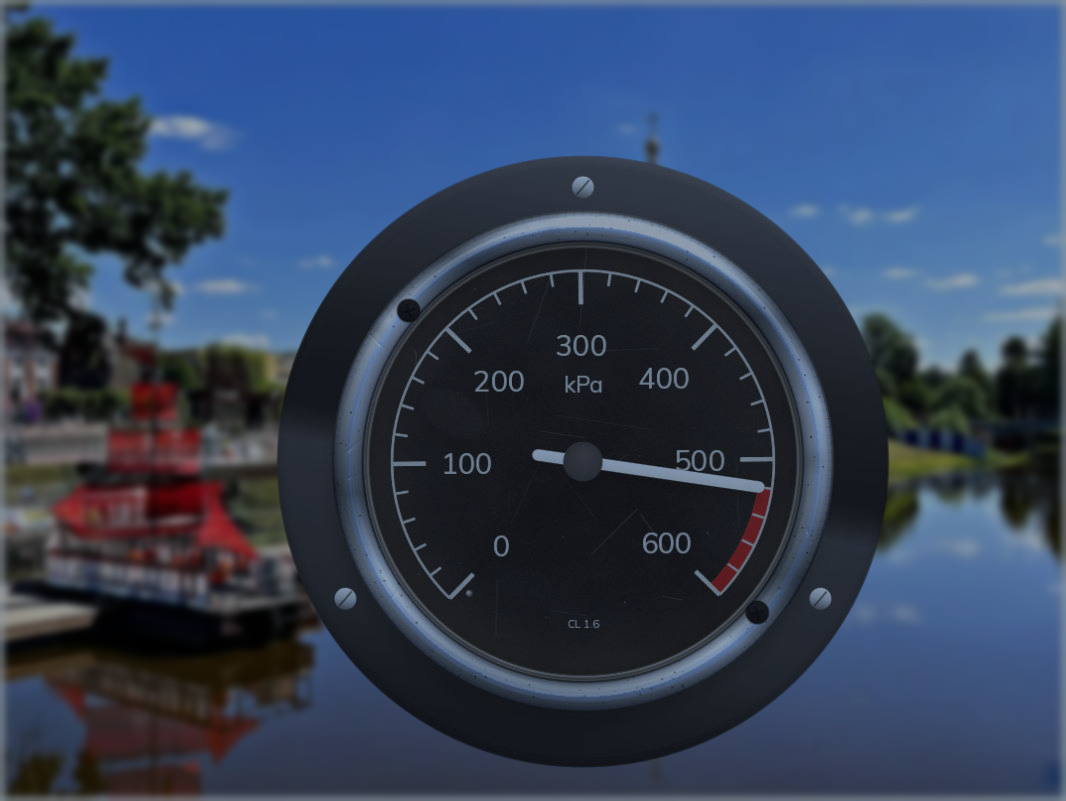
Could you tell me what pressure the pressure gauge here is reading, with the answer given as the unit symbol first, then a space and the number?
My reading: kPa 520
